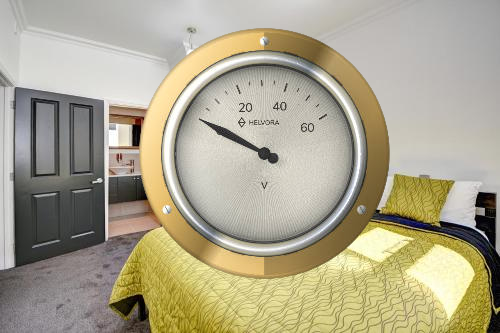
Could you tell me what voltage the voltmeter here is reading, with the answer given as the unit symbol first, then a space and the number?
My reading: V 0
